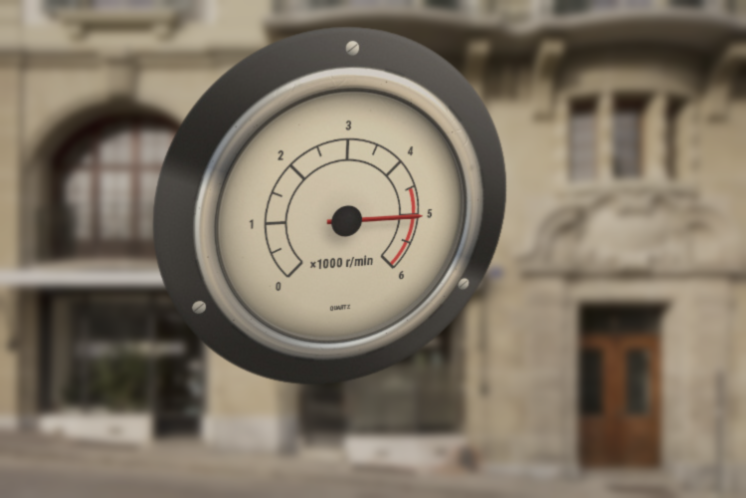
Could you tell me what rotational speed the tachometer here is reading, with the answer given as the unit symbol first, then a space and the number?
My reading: rpm 5000
